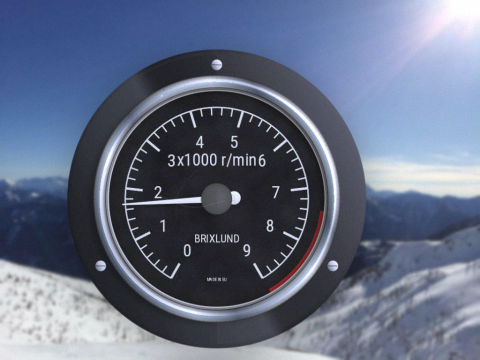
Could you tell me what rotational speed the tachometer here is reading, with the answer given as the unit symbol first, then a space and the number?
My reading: rpm 1700
